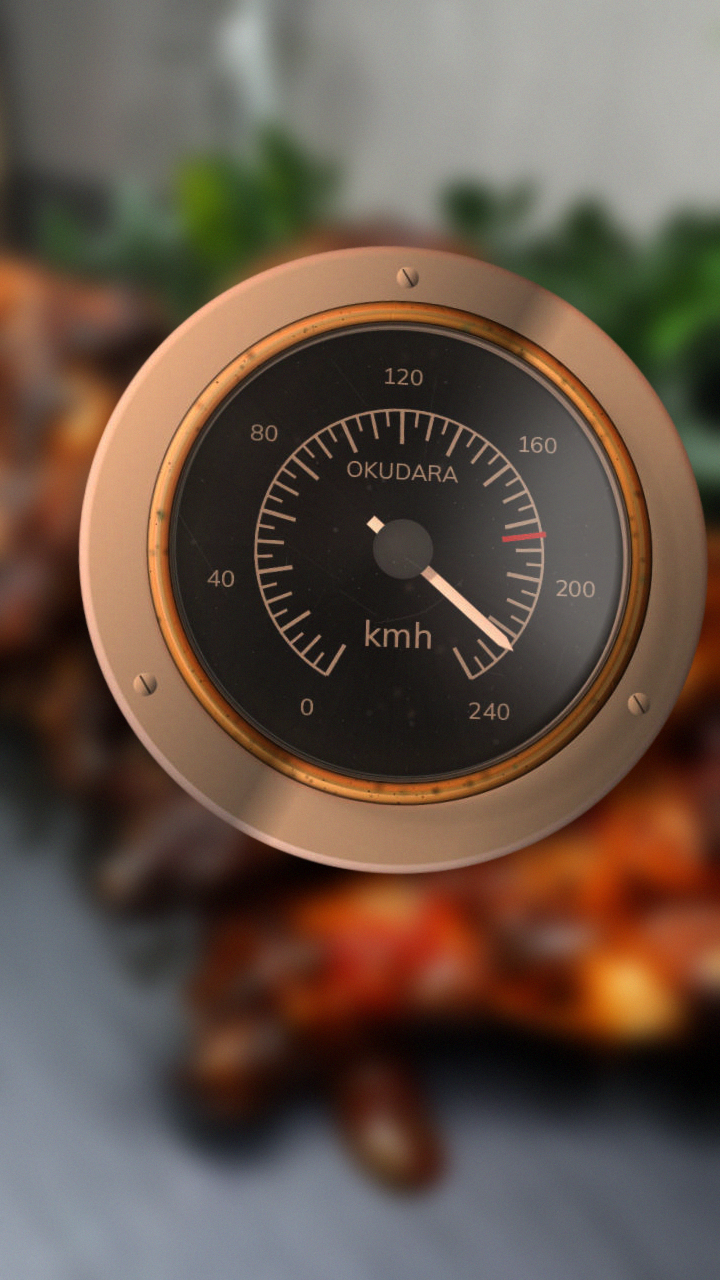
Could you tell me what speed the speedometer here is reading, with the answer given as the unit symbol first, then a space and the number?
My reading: km/h 225
